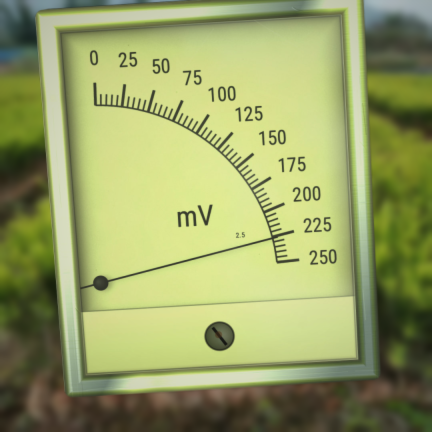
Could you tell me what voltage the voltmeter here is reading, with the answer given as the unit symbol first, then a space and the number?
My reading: mV 225
